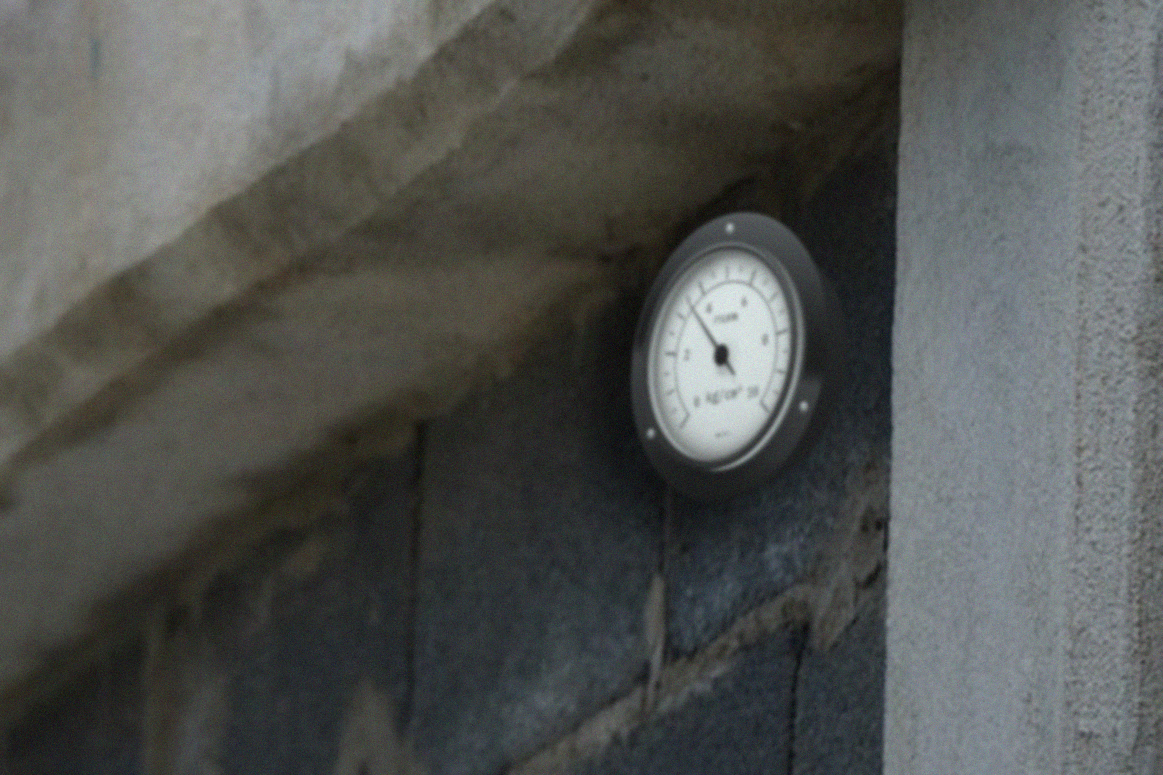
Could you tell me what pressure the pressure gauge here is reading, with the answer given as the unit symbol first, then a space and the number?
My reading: kg/cm² 3.5
